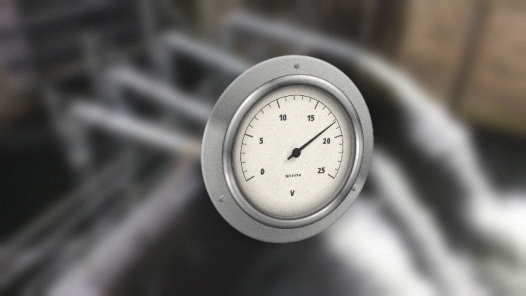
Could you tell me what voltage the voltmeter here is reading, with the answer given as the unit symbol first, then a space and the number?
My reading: V 18
